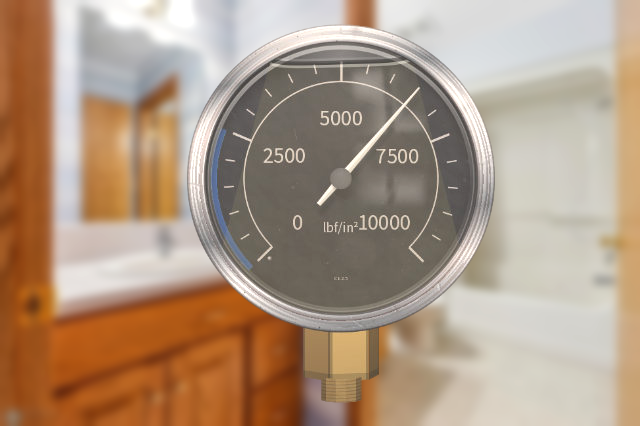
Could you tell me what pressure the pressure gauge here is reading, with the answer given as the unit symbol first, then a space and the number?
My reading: psi 6500
